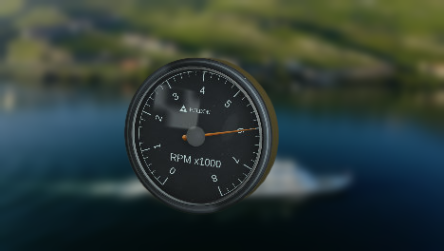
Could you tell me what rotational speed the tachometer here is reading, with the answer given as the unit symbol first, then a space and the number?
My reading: rpm 6000
